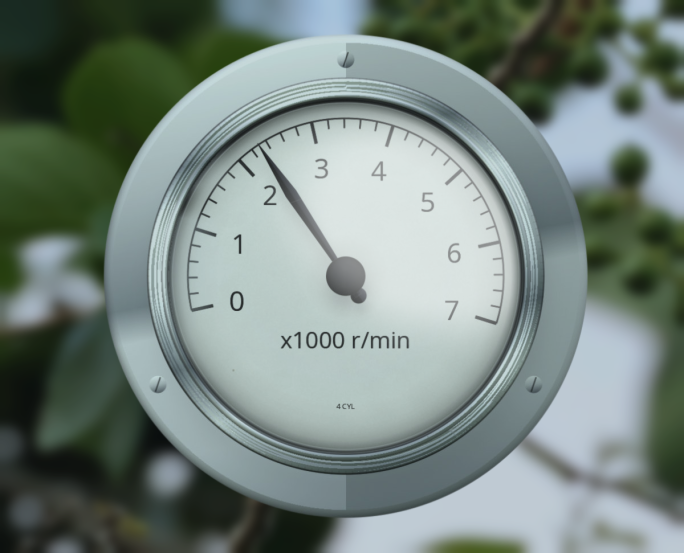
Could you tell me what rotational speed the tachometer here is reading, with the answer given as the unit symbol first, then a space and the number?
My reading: rpm 2300
